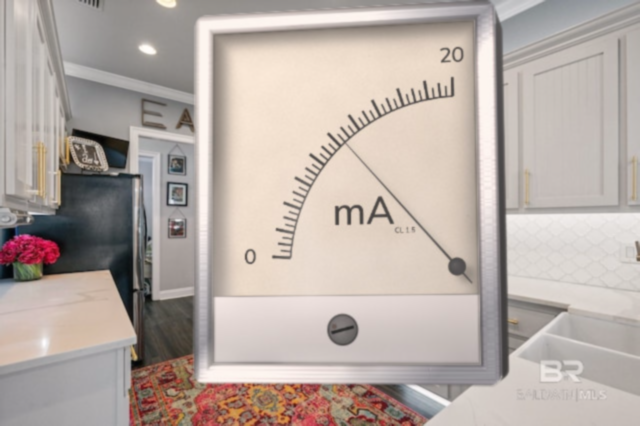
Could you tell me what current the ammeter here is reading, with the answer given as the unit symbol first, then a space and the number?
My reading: mA 10.5
